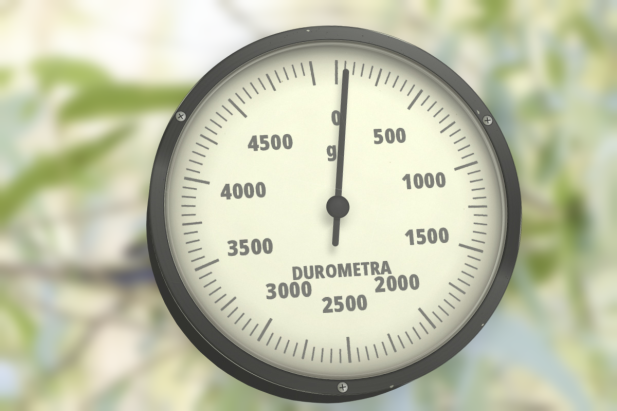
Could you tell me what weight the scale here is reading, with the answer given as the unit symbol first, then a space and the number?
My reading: g 50
